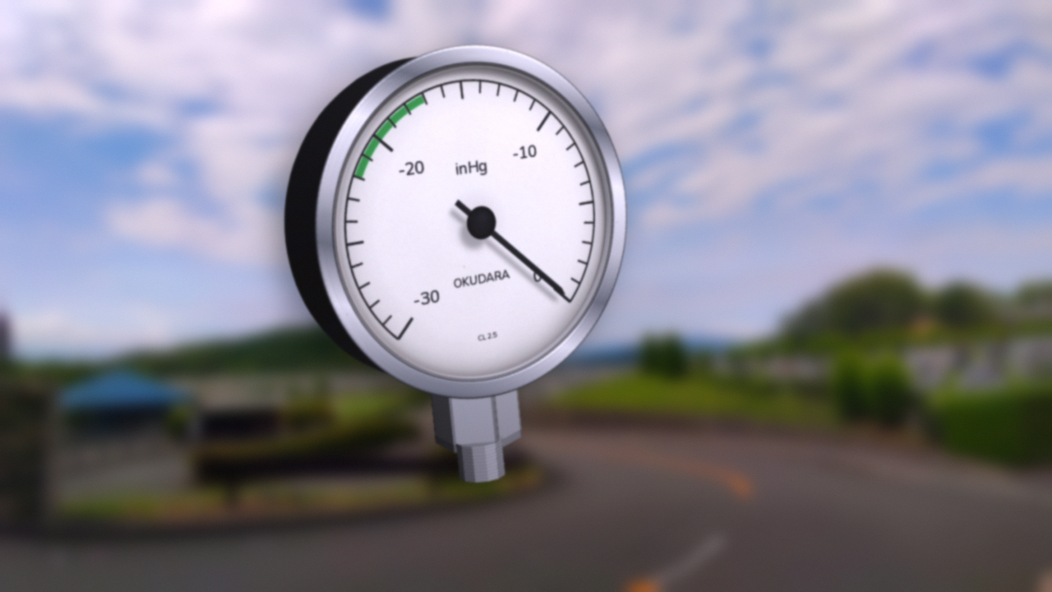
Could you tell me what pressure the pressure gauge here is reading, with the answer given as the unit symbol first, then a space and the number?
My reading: inHg 0
